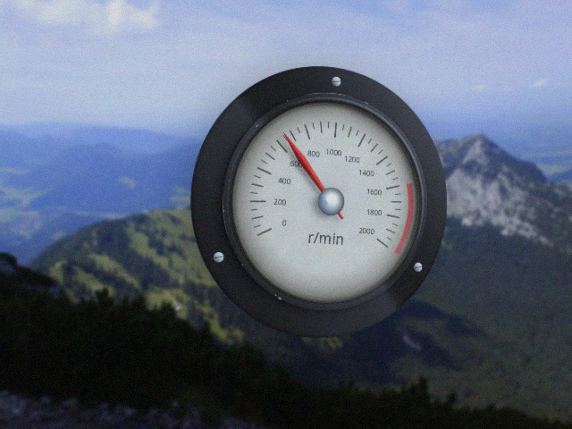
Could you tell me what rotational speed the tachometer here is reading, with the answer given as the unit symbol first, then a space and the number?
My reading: rpm 650
